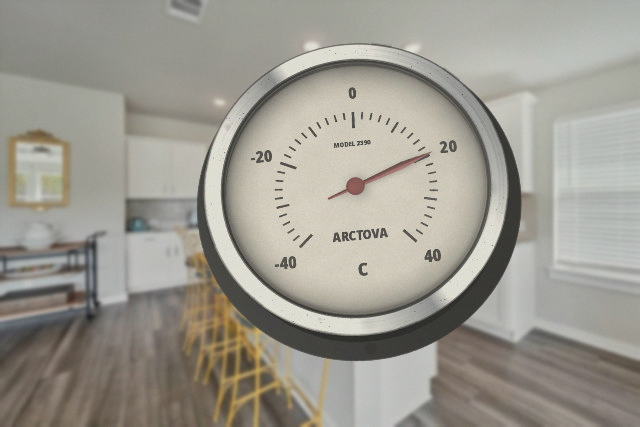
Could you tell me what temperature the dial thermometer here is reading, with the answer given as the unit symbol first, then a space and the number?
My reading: °C 20
